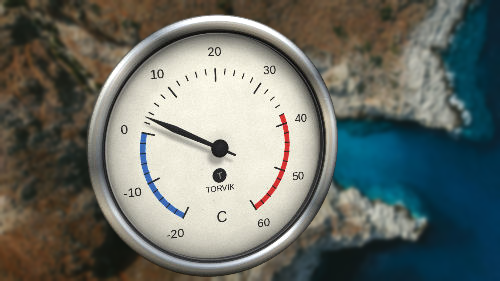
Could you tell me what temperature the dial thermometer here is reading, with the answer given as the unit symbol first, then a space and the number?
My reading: °C 3
